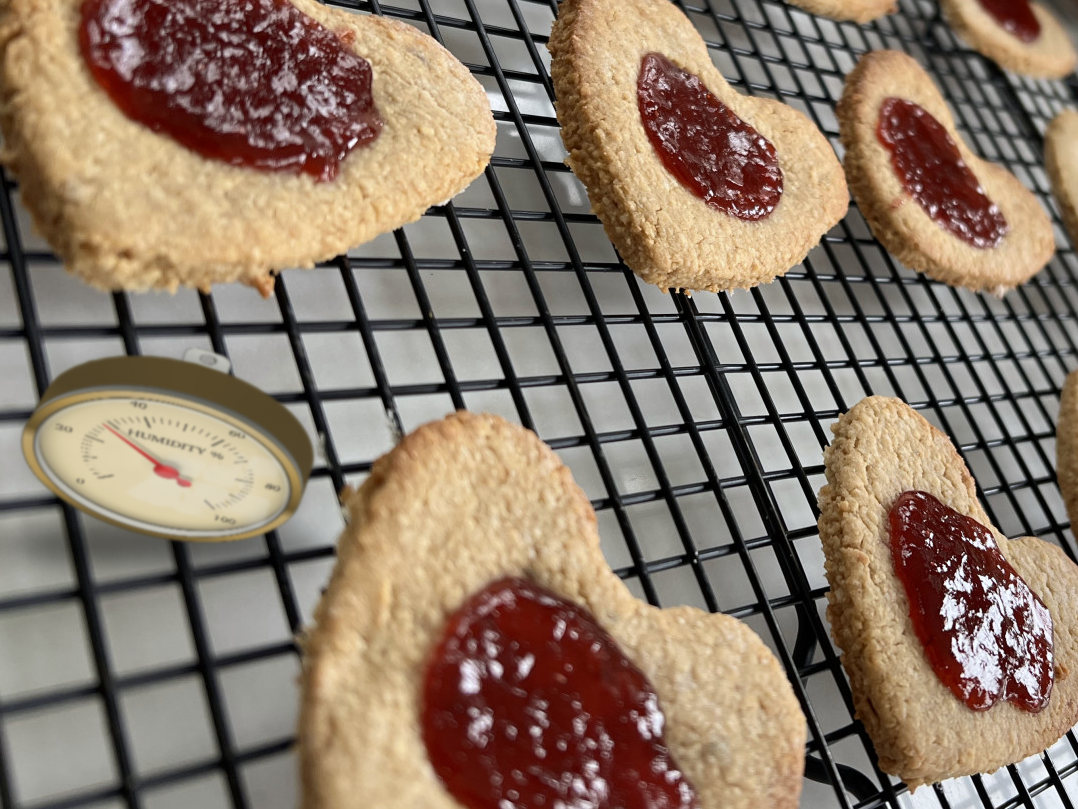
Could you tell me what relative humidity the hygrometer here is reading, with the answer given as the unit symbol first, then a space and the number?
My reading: % 30
